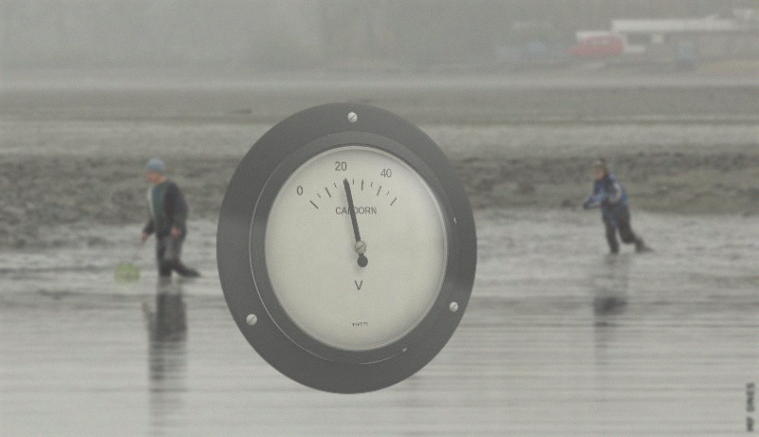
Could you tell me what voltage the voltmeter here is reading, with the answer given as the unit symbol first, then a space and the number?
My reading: V 20
